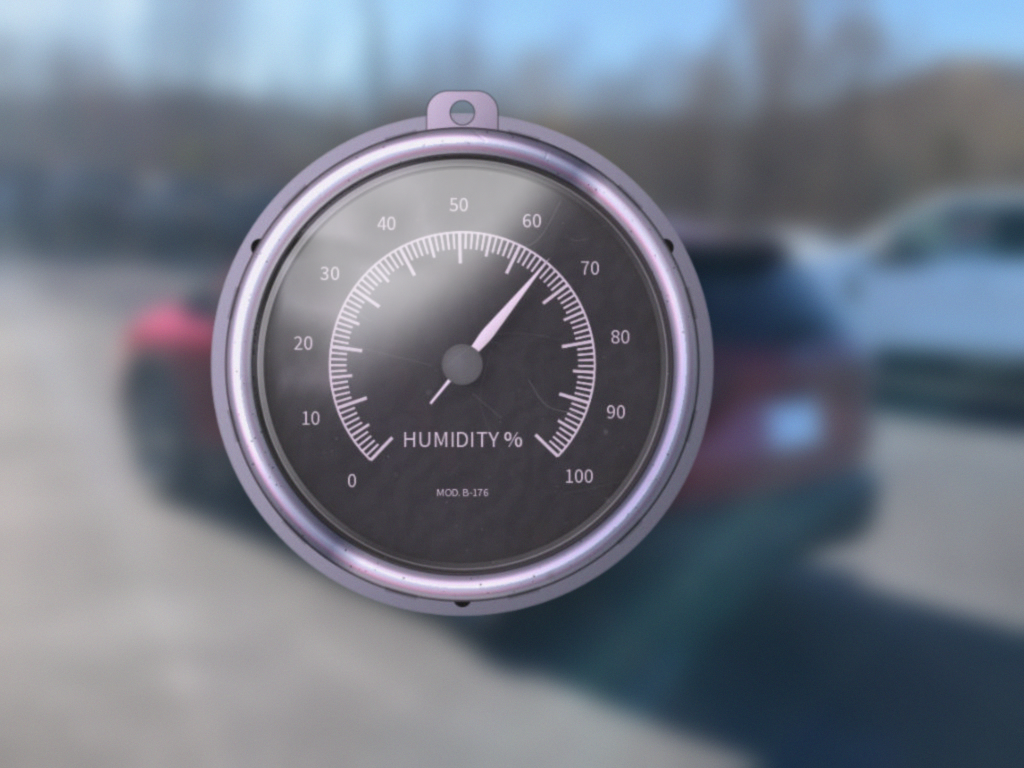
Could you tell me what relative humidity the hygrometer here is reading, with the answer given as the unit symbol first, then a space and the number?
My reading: % 65
